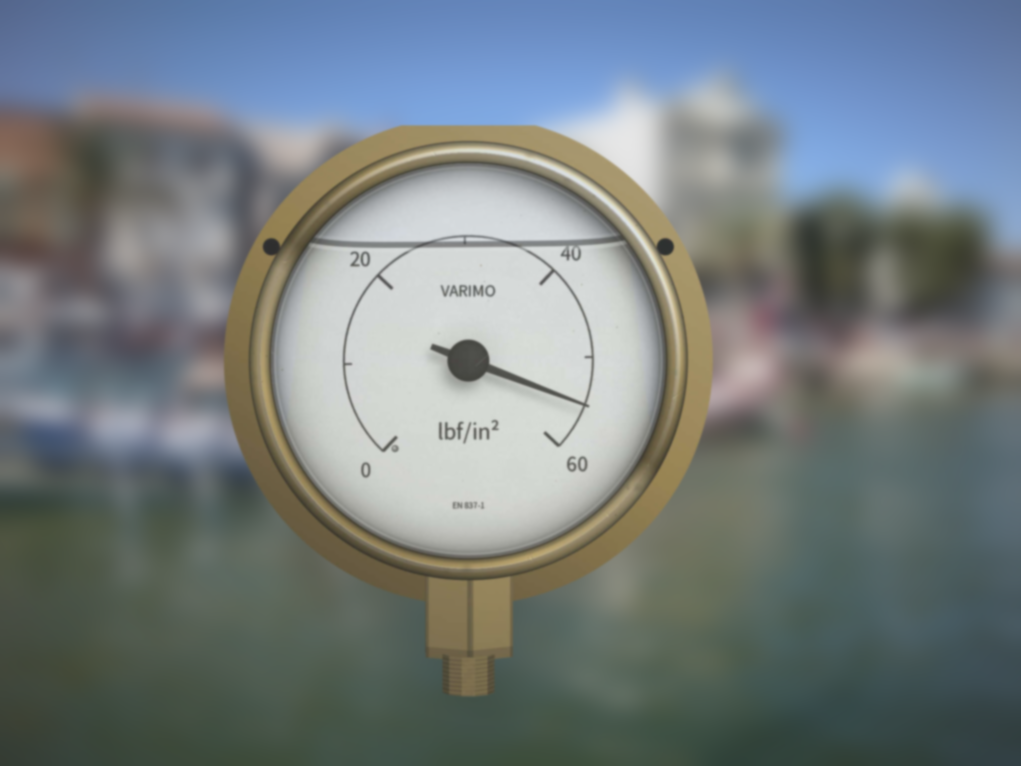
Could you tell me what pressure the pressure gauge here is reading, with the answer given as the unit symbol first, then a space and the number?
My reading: psi 55
